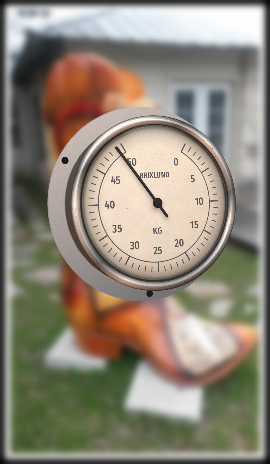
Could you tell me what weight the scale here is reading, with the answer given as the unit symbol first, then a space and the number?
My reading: kg 49
